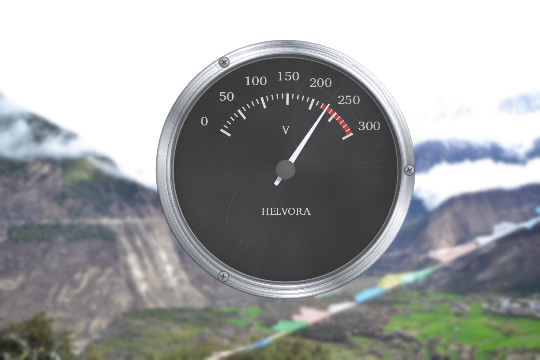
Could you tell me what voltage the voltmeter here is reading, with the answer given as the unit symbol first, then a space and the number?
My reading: V 230
